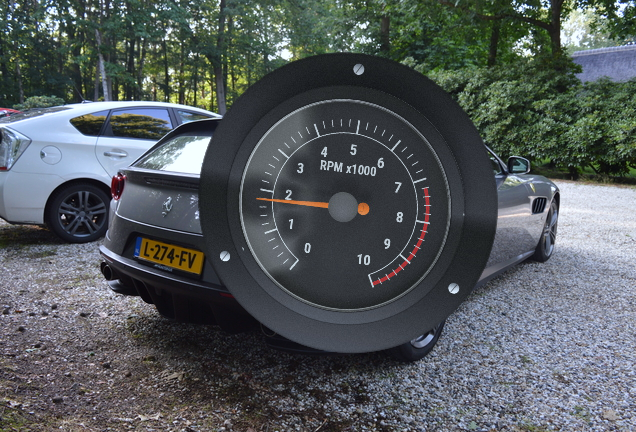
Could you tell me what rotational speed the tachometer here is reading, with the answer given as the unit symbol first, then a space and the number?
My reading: rpm 1800
